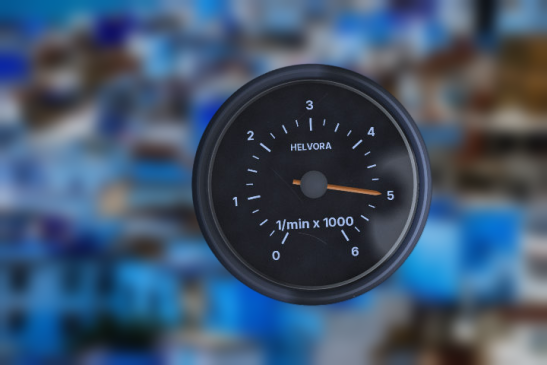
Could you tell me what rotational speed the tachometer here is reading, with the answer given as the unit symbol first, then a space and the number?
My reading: rpm 5000
